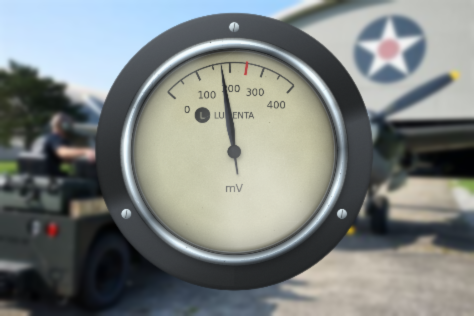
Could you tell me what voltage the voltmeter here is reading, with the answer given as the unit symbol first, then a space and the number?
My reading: mV 175
